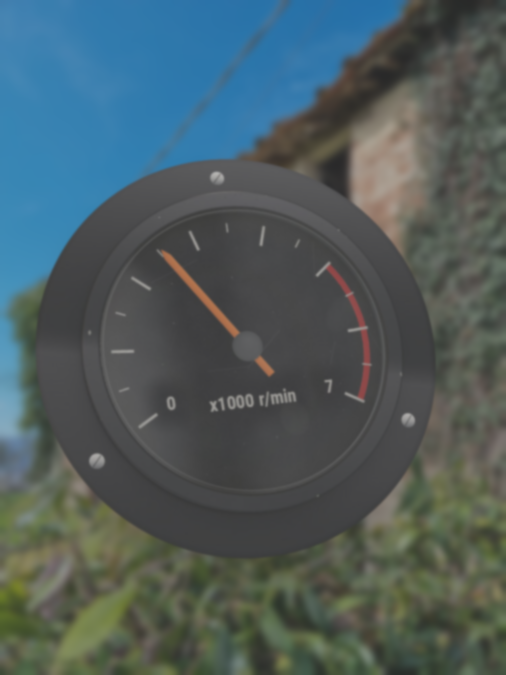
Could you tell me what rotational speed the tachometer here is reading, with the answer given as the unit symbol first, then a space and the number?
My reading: rpm 2500
